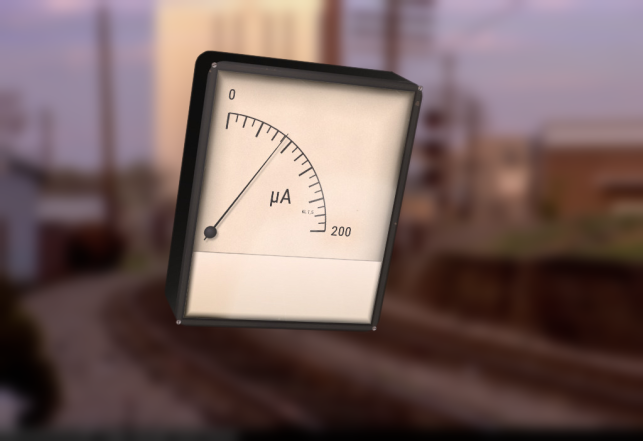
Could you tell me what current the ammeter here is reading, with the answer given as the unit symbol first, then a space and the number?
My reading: µA 70
